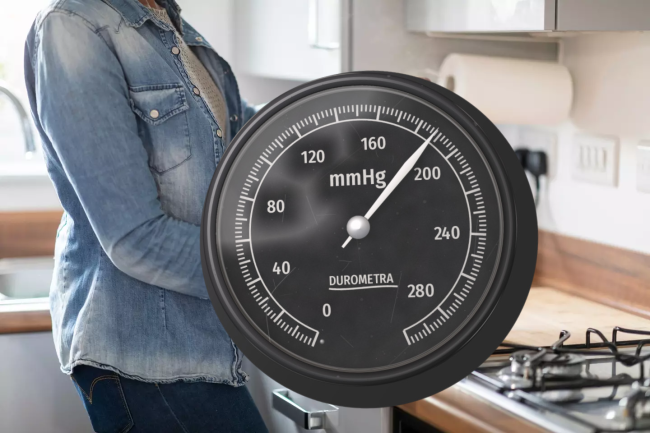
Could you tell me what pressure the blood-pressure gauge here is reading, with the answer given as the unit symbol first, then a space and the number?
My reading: mmHg 188
